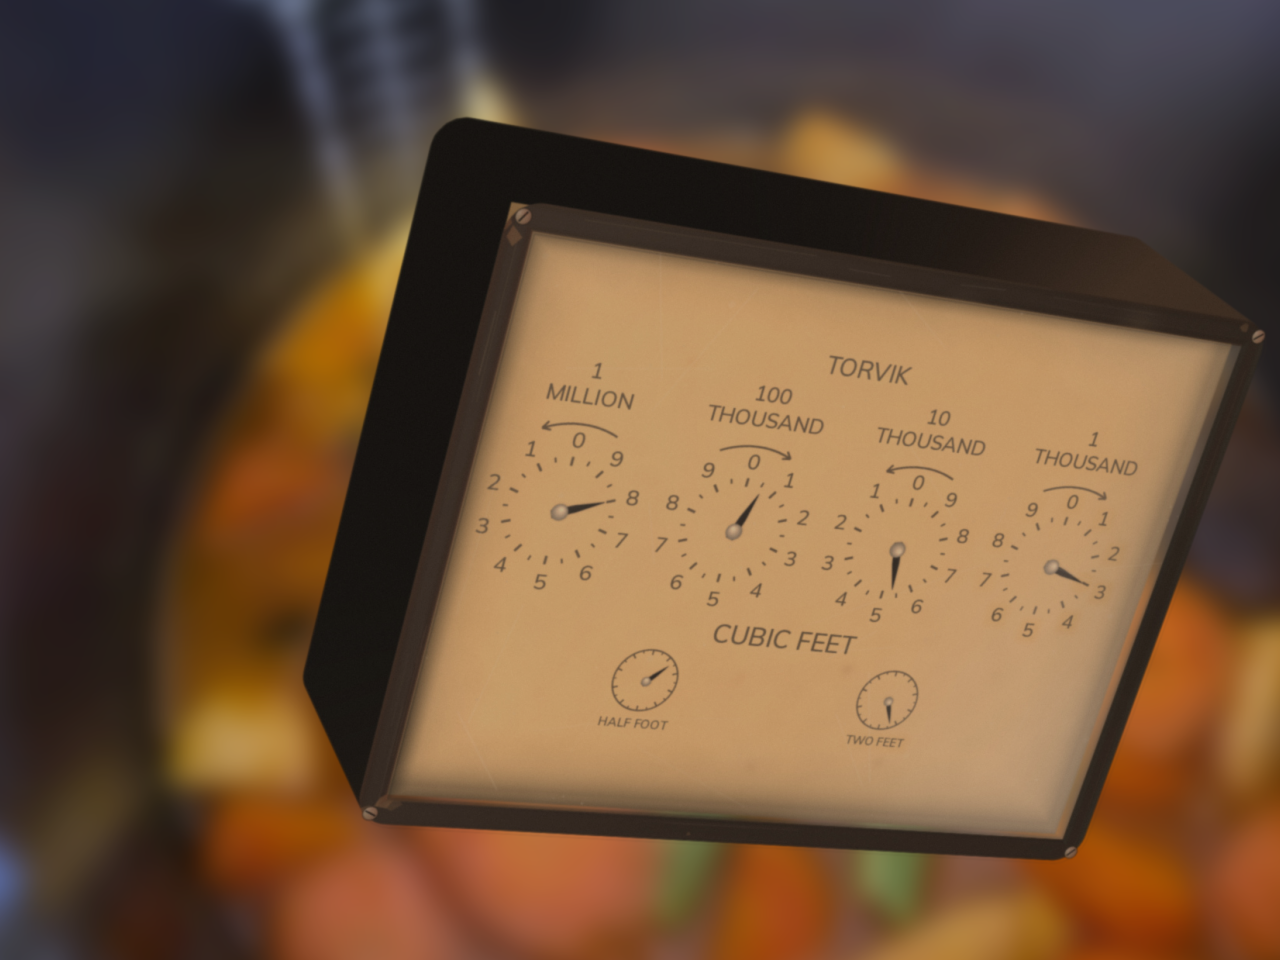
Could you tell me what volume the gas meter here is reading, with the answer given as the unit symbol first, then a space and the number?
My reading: ft³ 805300
